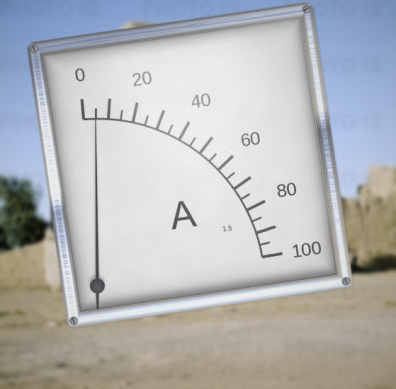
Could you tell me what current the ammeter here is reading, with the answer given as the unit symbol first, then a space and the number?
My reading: A 5
